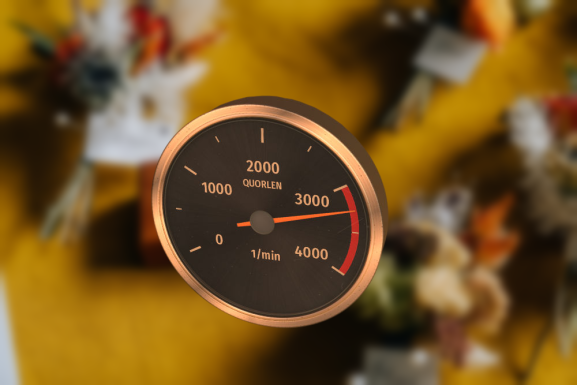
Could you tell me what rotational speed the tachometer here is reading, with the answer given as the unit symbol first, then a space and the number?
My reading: rpm 3250
